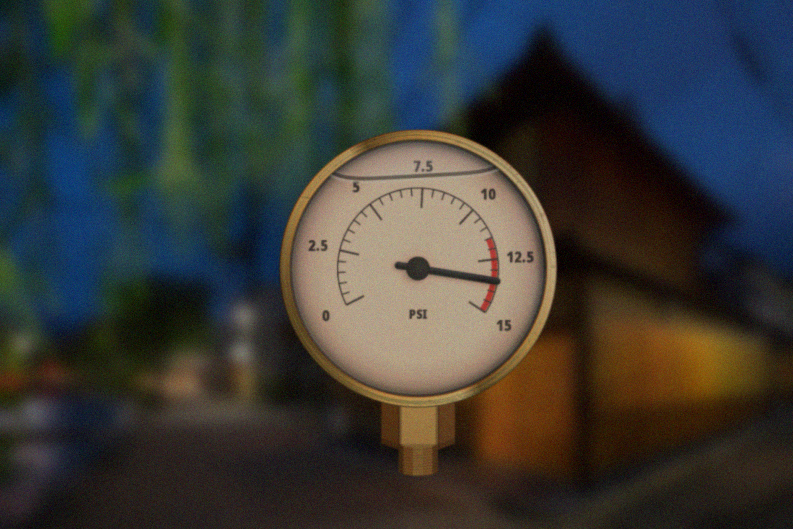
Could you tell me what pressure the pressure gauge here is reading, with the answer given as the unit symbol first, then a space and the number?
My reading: psi 13.5
